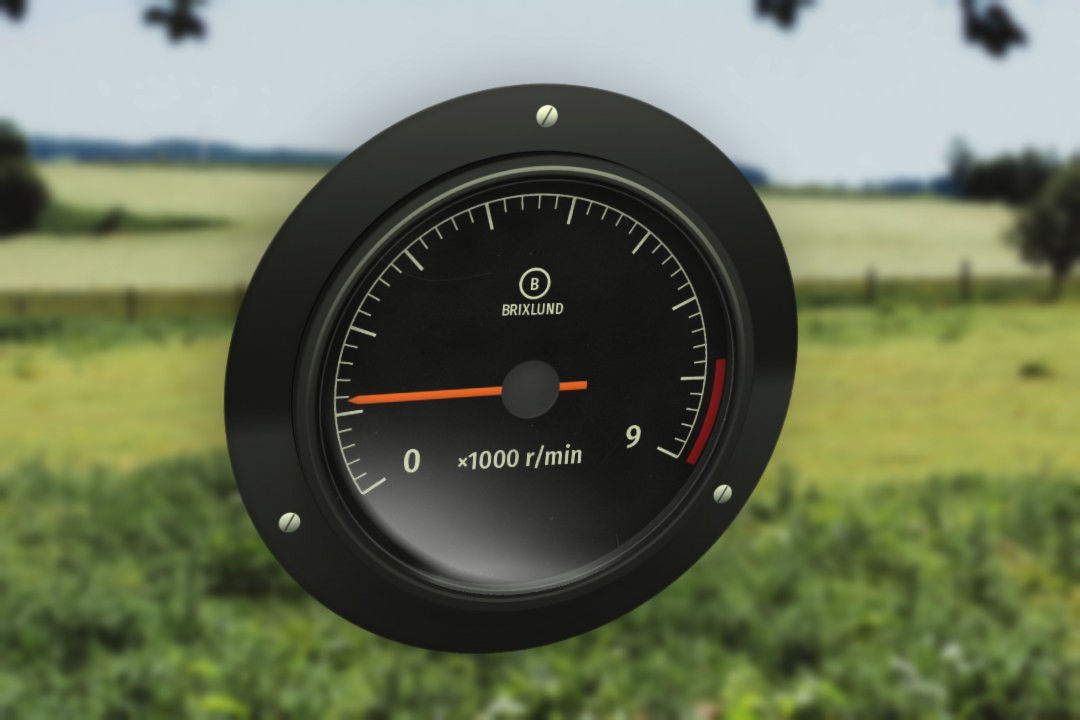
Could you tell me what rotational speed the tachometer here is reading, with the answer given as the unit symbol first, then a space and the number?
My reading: rpm 1200
